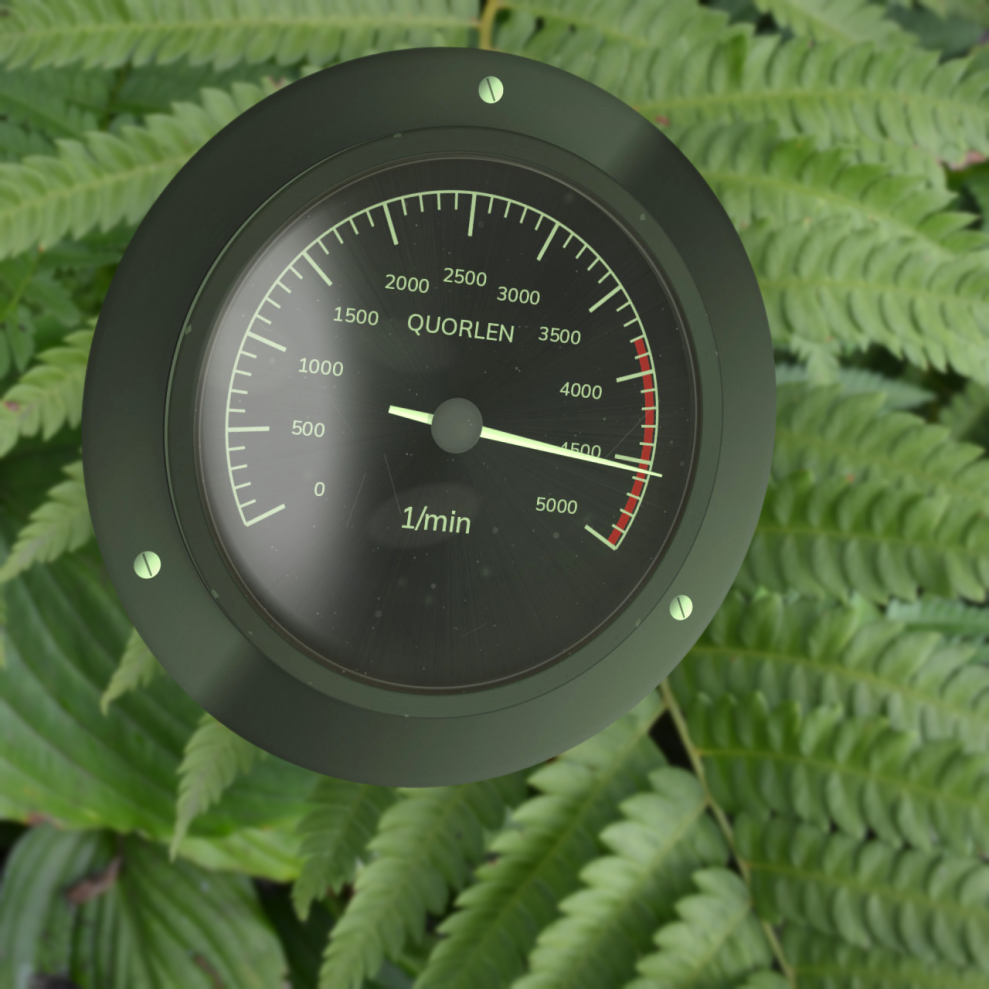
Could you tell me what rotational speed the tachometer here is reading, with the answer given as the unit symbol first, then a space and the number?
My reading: rpm 4550
